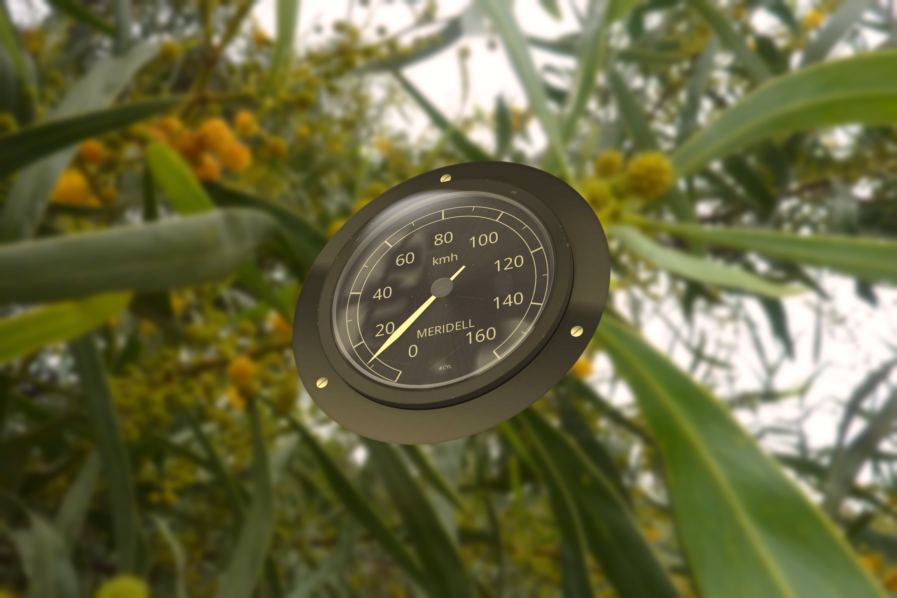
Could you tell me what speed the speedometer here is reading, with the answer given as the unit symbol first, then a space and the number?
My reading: km/h 10
